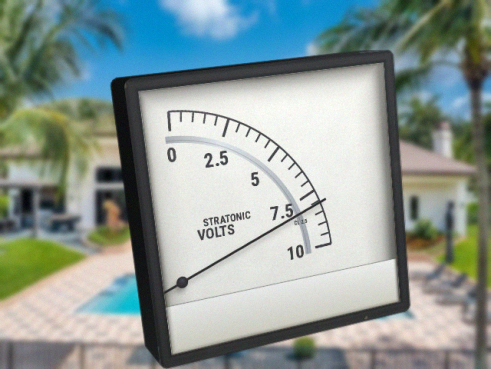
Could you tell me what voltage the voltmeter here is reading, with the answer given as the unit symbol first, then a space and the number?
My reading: V 8
